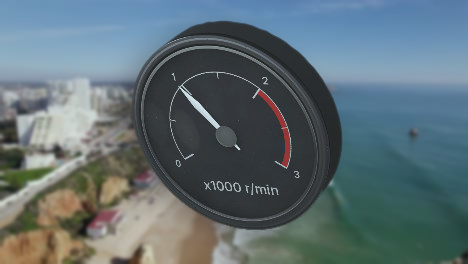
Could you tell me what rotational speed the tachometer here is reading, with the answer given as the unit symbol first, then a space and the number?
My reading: rpm 1000
